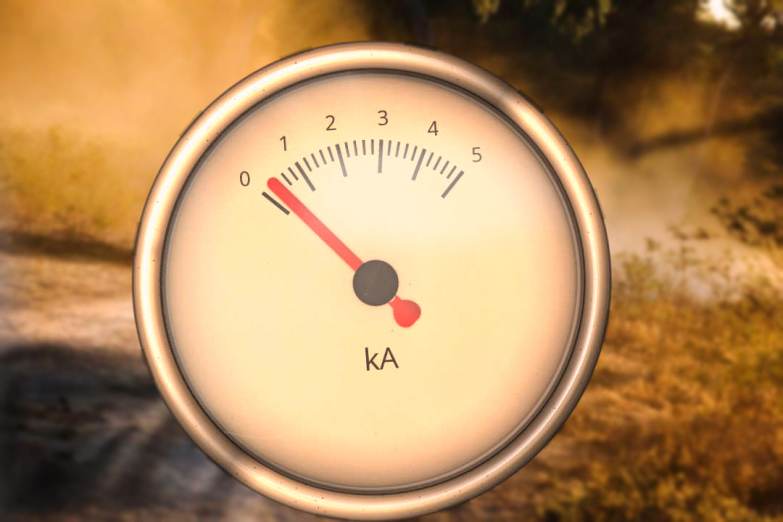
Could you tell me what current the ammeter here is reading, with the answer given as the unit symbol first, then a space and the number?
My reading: kA 0.3
